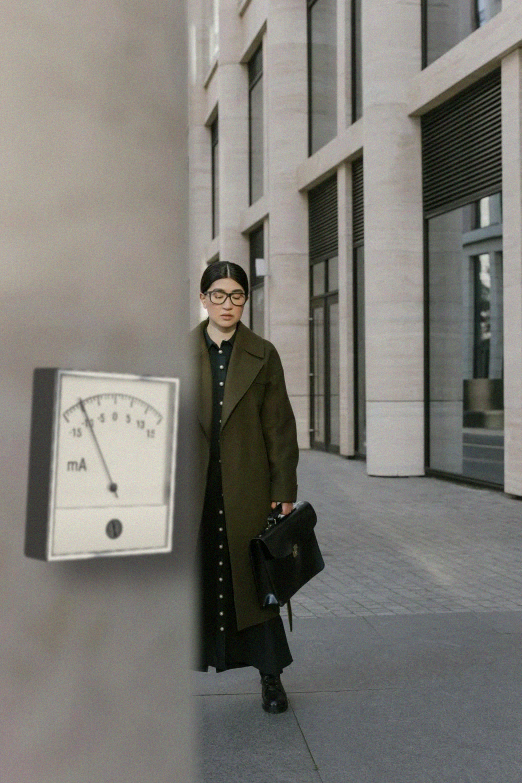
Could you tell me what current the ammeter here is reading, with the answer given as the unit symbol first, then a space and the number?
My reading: mA -10
